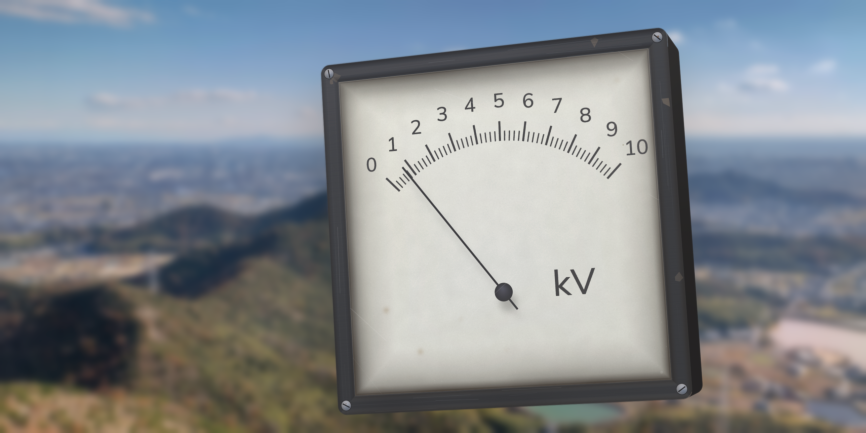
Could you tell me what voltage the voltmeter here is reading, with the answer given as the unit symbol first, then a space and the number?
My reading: kV 0.8
